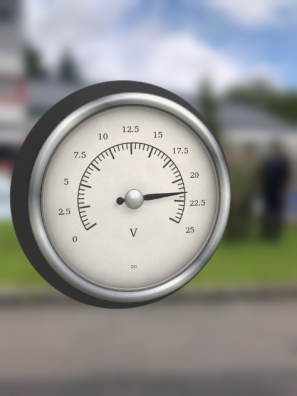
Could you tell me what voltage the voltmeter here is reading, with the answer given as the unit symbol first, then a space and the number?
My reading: V 21.5
